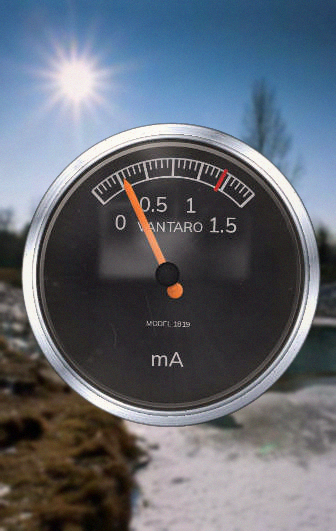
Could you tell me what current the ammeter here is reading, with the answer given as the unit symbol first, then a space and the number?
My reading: mA 0.3
